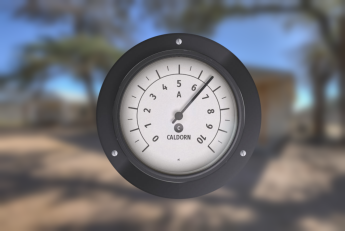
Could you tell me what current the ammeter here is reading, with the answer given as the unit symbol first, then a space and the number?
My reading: A 6.5
